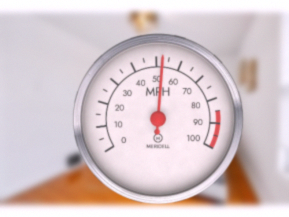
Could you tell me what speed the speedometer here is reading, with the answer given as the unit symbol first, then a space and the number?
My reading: mph 52.5
